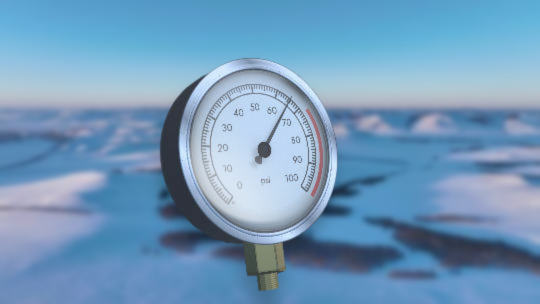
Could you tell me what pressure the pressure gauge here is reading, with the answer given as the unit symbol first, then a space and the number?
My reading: psi 65
